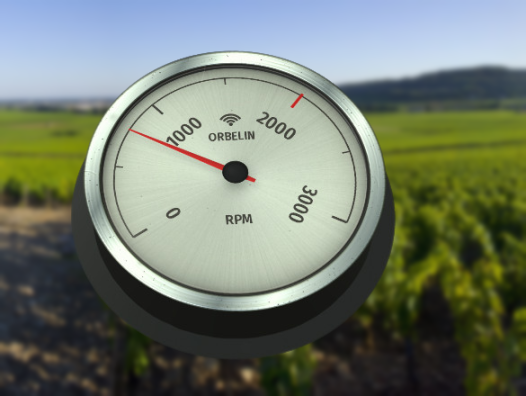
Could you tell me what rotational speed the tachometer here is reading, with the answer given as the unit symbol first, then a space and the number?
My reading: rpm 750
